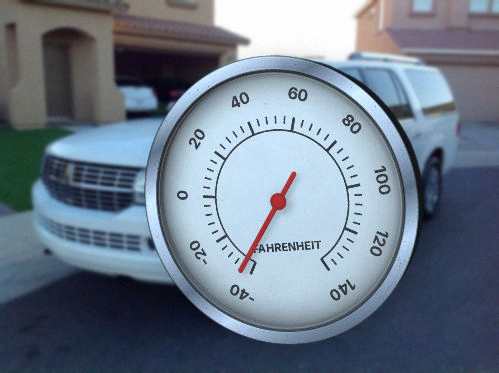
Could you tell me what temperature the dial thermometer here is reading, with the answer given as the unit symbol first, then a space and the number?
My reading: °F -36
